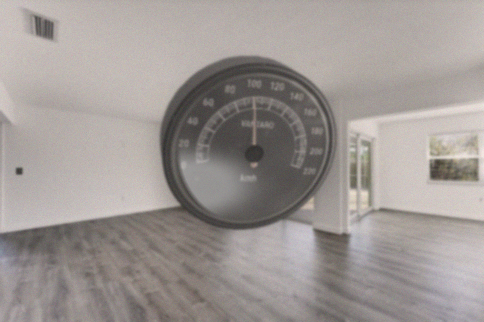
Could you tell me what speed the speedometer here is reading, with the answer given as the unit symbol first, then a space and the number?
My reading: km/h 100
